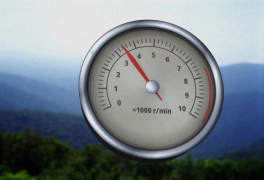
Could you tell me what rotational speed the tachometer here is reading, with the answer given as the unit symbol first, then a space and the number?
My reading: rpm 3400
